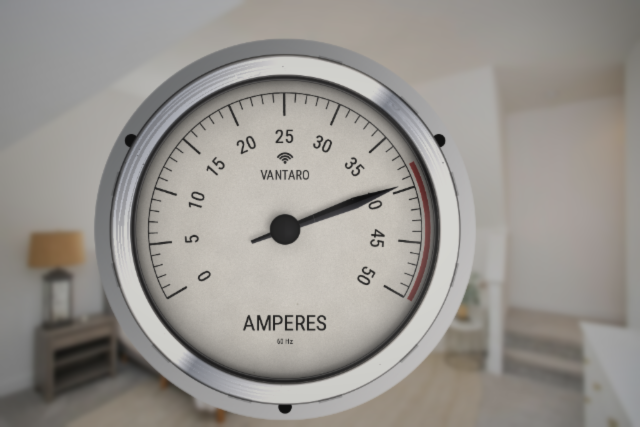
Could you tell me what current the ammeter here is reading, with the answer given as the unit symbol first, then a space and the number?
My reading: A 39.5
